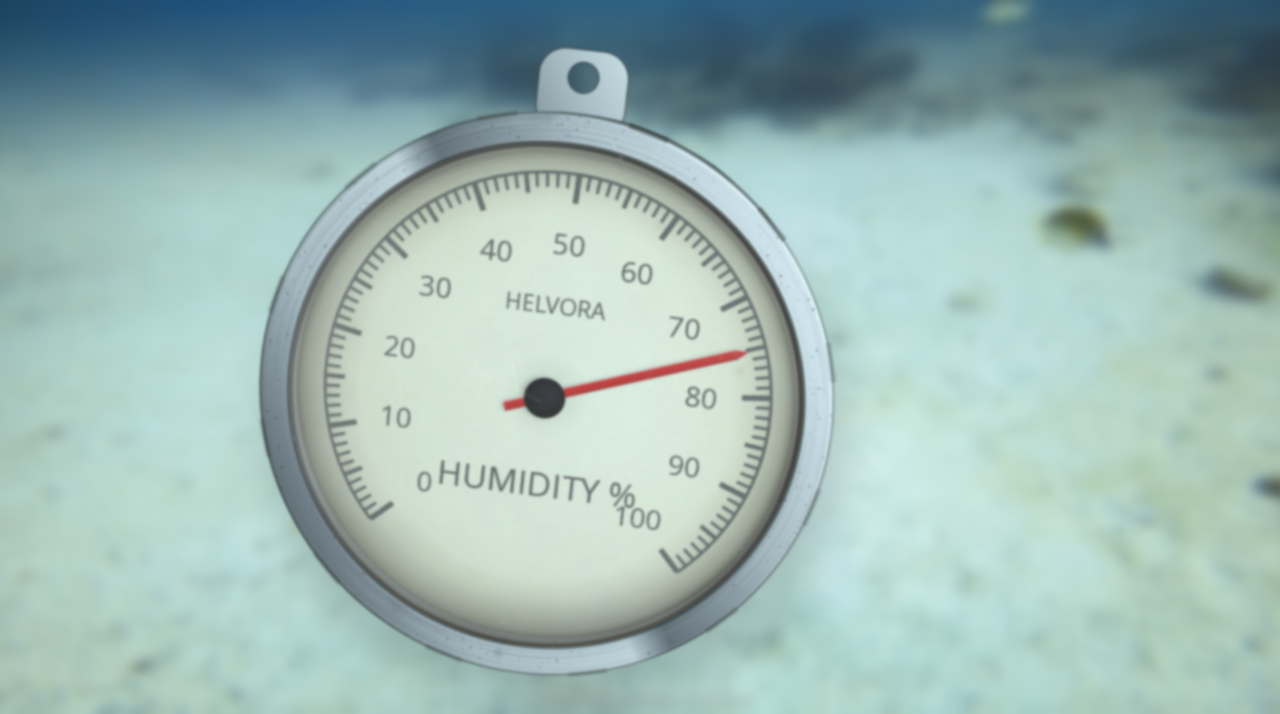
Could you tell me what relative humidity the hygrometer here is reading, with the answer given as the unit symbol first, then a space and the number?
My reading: % 75
